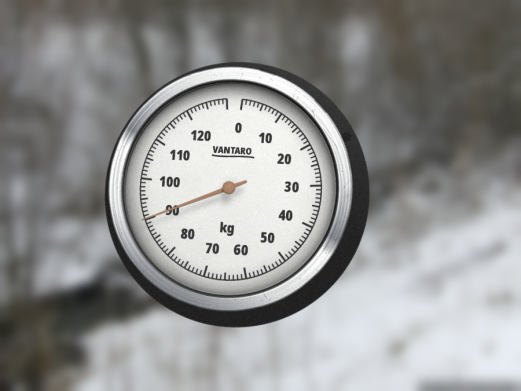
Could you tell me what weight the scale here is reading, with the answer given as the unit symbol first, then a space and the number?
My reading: kg 90
